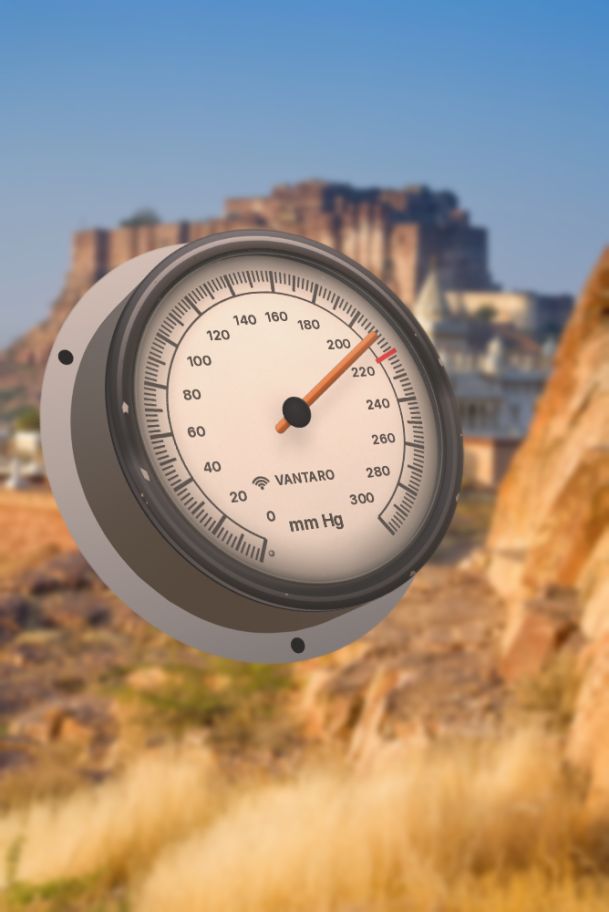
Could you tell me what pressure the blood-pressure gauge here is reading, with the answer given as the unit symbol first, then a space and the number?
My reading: mmHg 210
